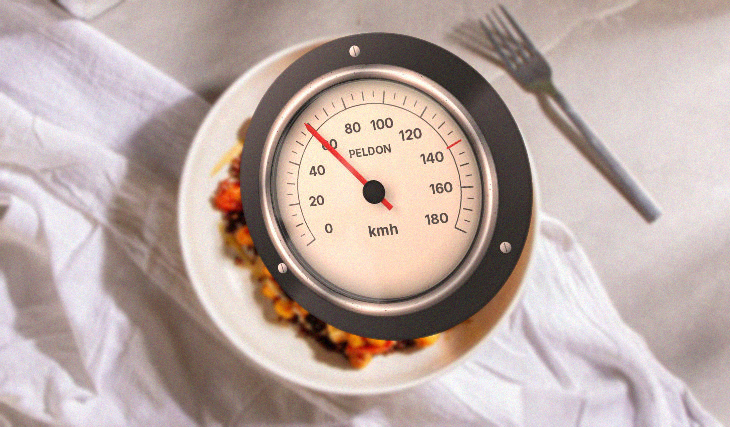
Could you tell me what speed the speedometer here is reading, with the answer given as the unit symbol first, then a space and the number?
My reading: km/h 60
